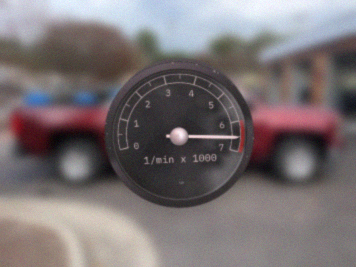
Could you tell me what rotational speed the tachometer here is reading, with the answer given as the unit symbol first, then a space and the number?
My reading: rpm 6500
